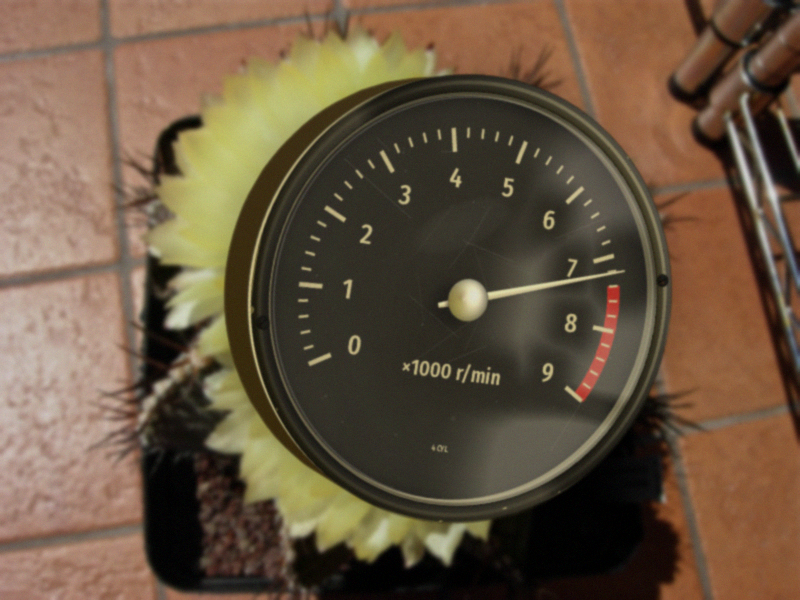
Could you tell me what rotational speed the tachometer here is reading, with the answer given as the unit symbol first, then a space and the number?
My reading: rpm 7200
